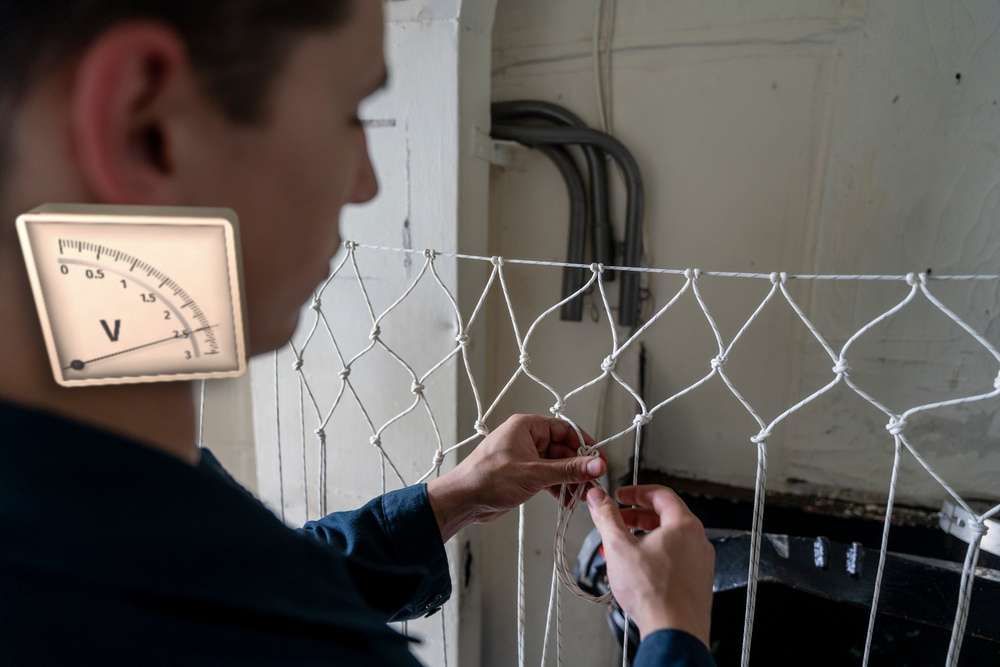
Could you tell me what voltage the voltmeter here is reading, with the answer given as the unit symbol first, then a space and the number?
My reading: V 2.5
